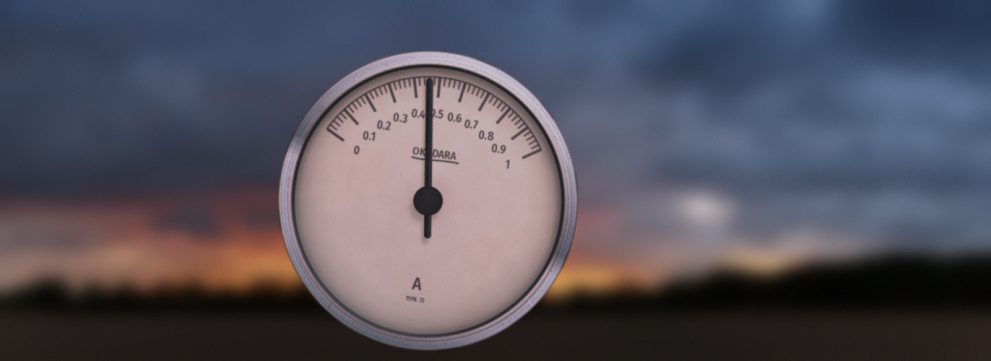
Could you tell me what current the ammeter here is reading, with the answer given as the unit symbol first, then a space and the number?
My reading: A 0.46
